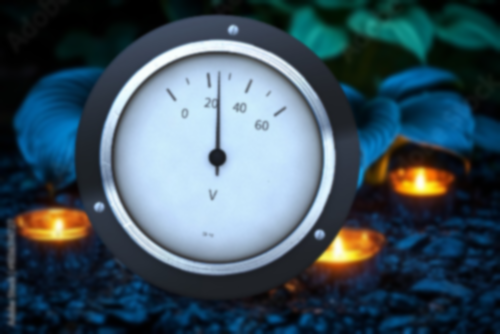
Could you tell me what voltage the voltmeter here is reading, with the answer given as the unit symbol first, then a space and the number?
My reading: V 25
